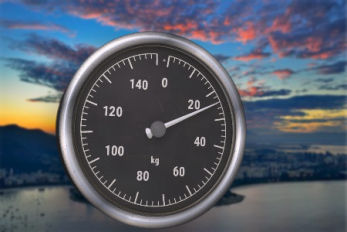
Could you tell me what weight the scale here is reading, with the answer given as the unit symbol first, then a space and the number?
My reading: kg 24
